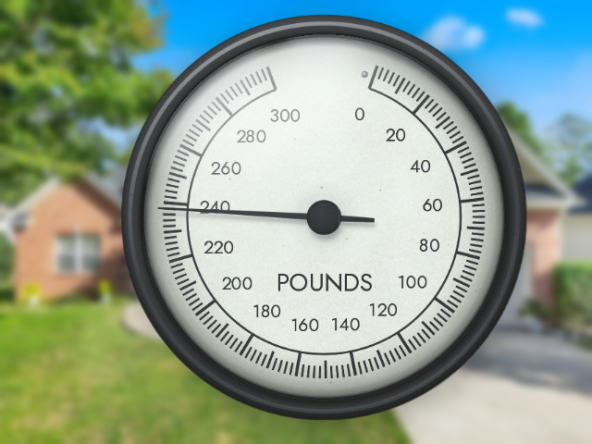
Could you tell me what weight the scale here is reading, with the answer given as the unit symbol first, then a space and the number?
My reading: lb 238
